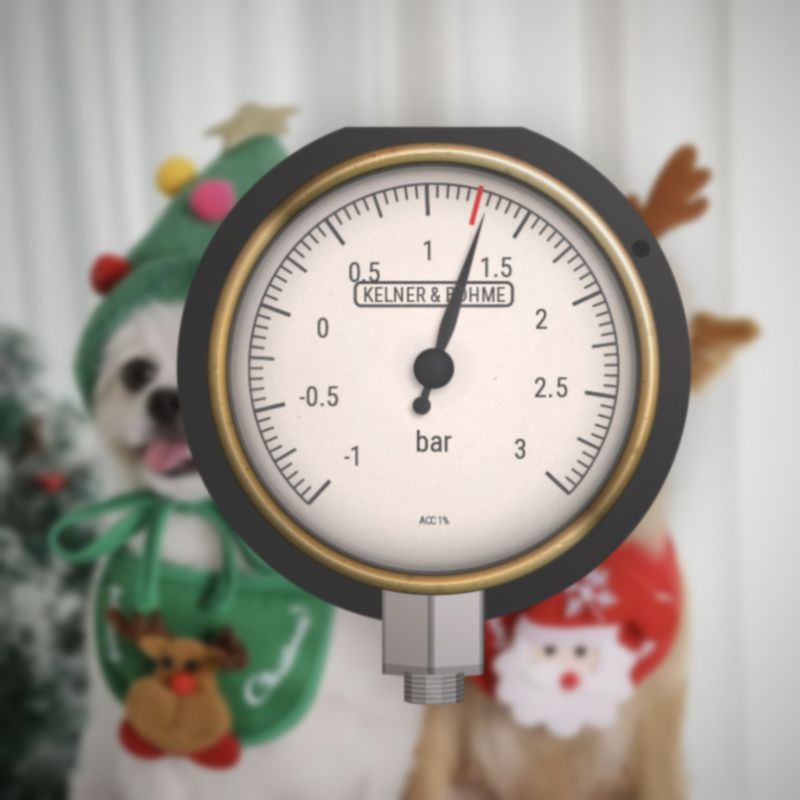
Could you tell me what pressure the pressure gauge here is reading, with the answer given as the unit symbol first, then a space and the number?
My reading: bar 1.3
